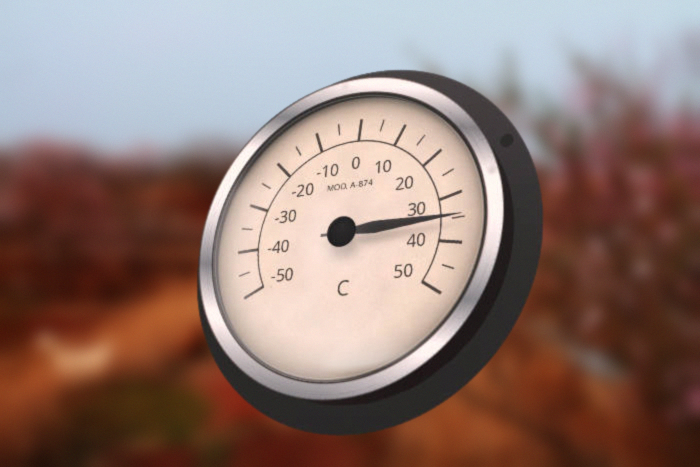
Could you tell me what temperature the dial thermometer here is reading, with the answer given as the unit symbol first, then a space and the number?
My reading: °C 35
